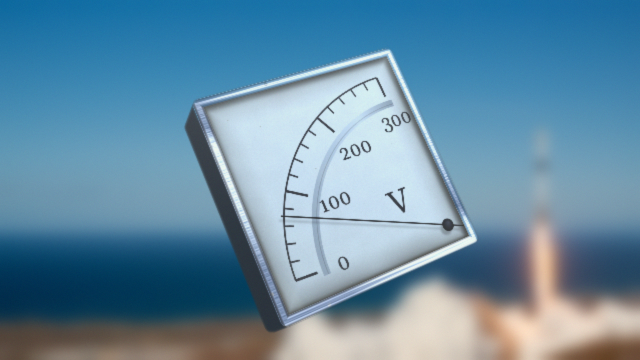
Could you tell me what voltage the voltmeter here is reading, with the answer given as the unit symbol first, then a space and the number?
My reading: V 70
